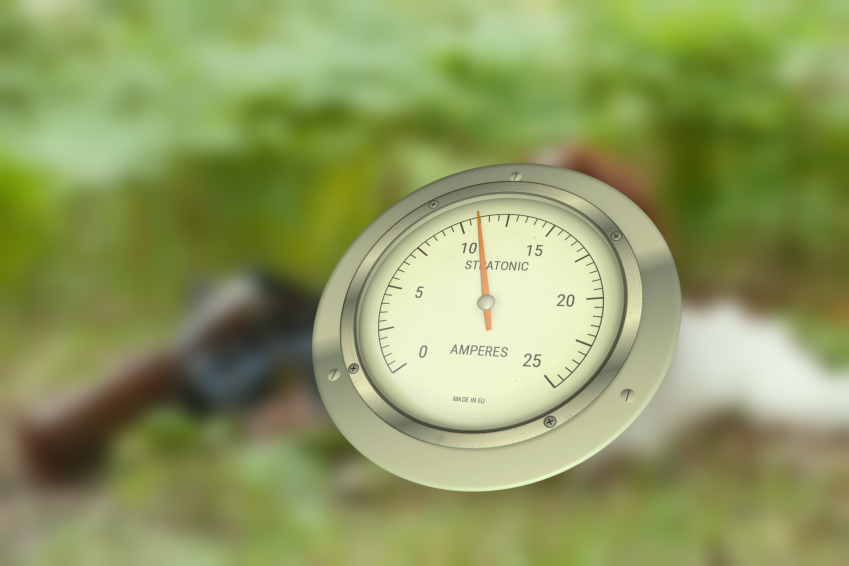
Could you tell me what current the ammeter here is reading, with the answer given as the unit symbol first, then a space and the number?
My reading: A 11
